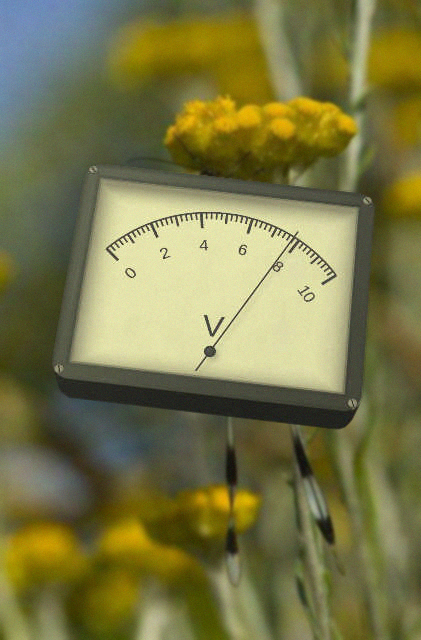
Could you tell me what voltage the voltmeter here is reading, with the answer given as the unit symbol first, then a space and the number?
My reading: V 7.8
